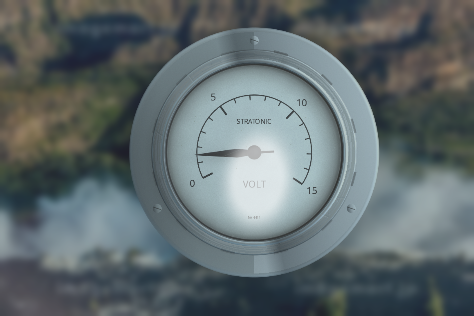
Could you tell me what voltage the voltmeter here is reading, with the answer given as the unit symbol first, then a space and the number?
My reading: V 1.5
